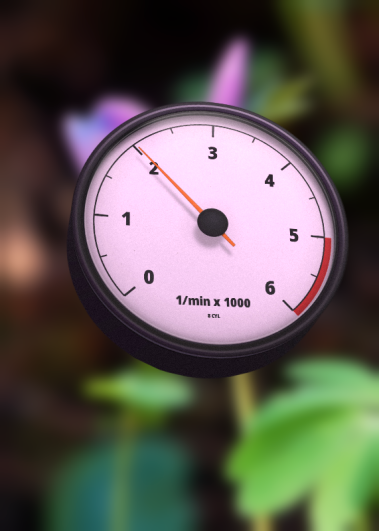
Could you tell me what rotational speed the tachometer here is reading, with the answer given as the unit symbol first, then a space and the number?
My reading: rpm 2000
